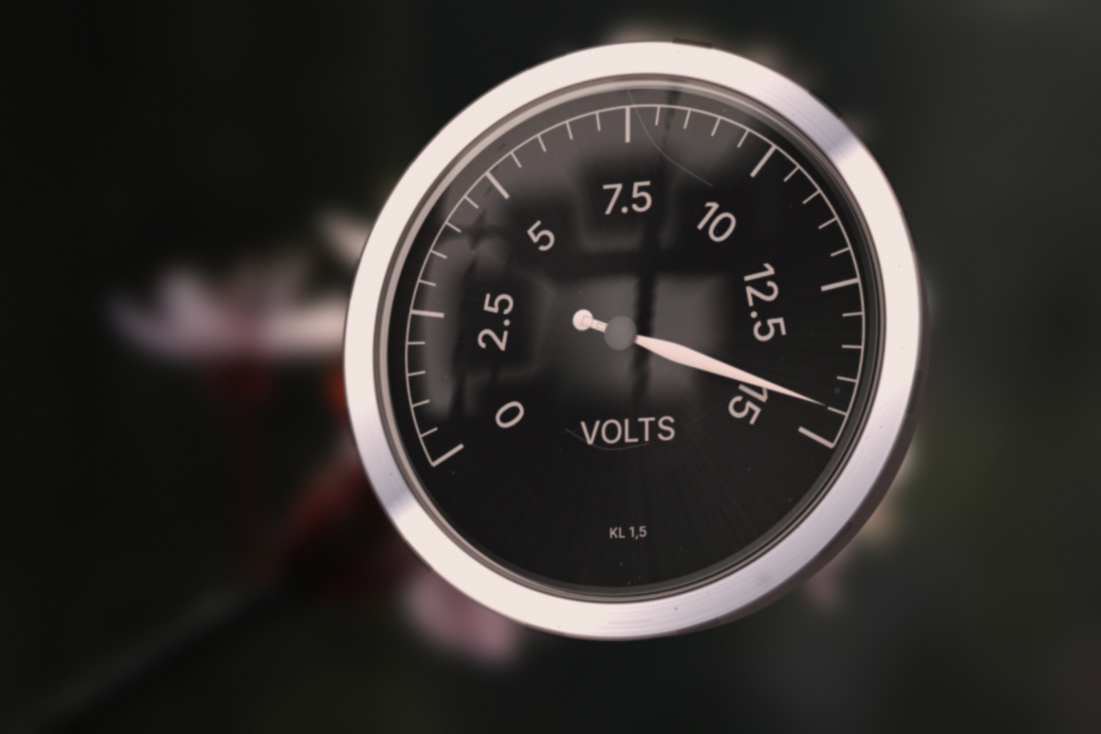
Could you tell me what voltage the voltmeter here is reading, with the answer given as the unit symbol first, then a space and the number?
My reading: V 14.5
